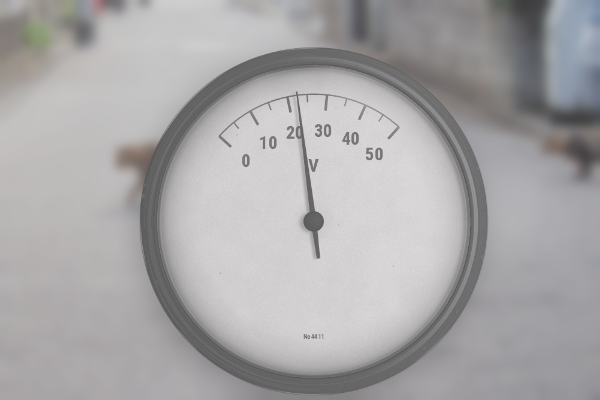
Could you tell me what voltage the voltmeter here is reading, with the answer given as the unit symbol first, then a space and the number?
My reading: V 22.5
